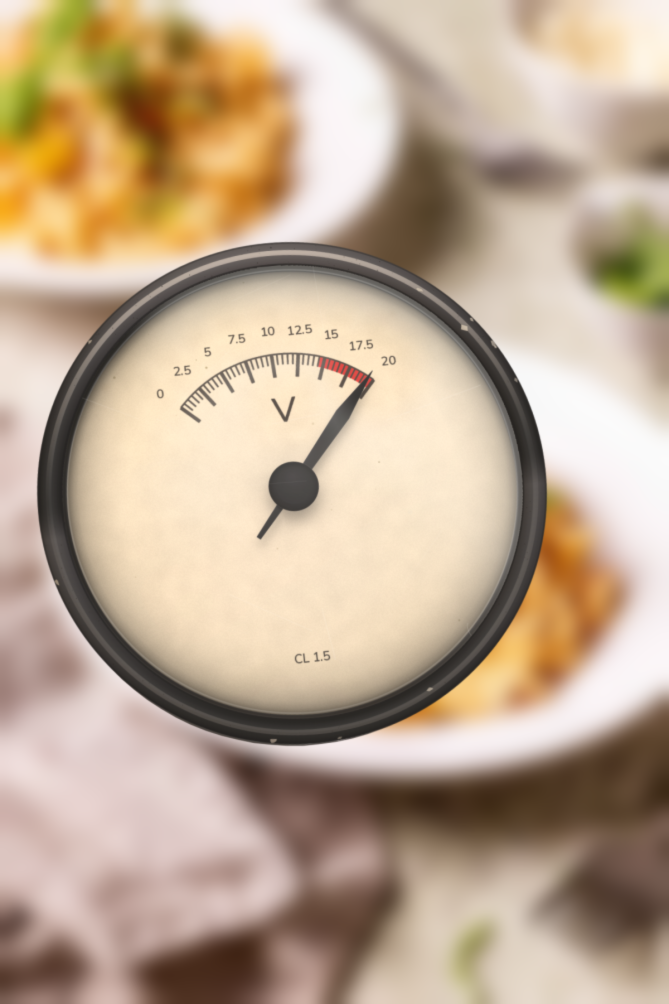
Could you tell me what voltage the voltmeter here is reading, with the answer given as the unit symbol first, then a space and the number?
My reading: V 19.5
